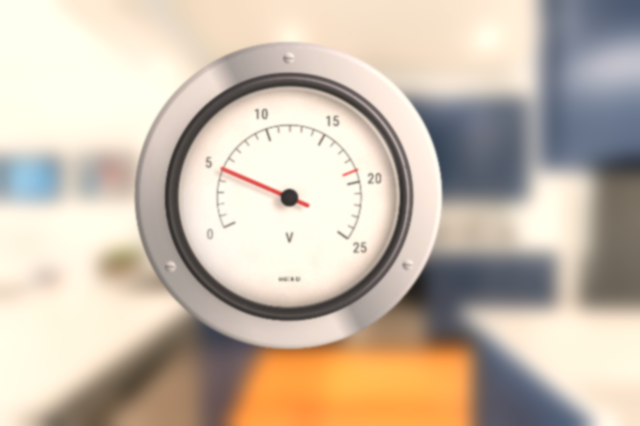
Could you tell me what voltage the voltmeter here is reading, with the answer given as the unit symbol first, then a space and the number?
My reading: V 5
